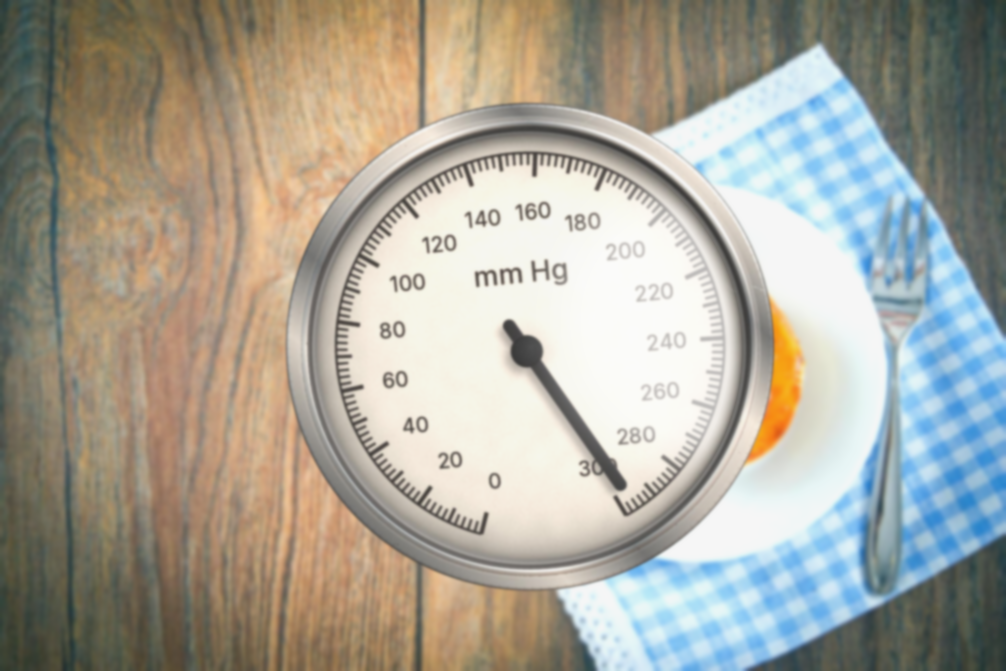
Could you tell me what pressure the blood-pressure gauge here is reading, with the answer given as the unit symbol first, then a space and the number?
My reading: mmHg 296
